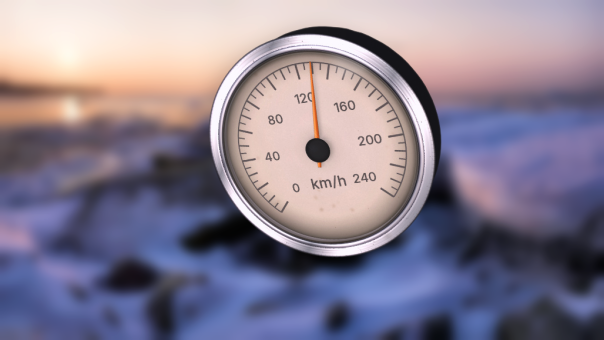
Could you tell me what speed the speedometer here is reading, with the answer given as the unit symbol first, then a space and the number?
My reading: km/h 130
